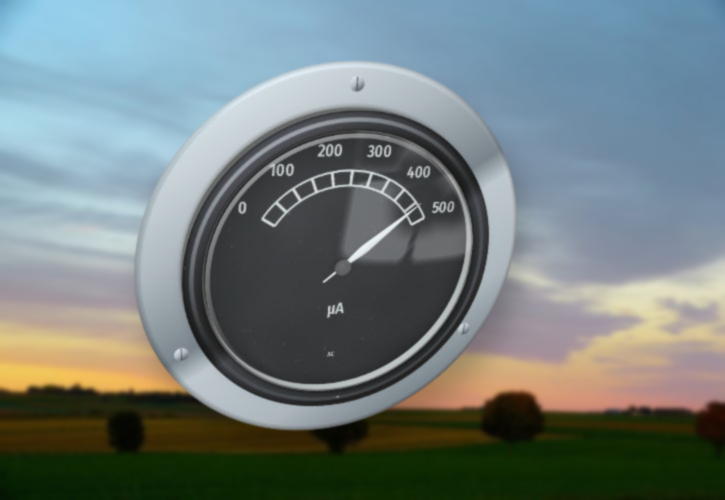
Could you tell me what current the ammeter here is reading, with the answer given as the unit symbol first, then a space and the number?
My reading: µA 450
